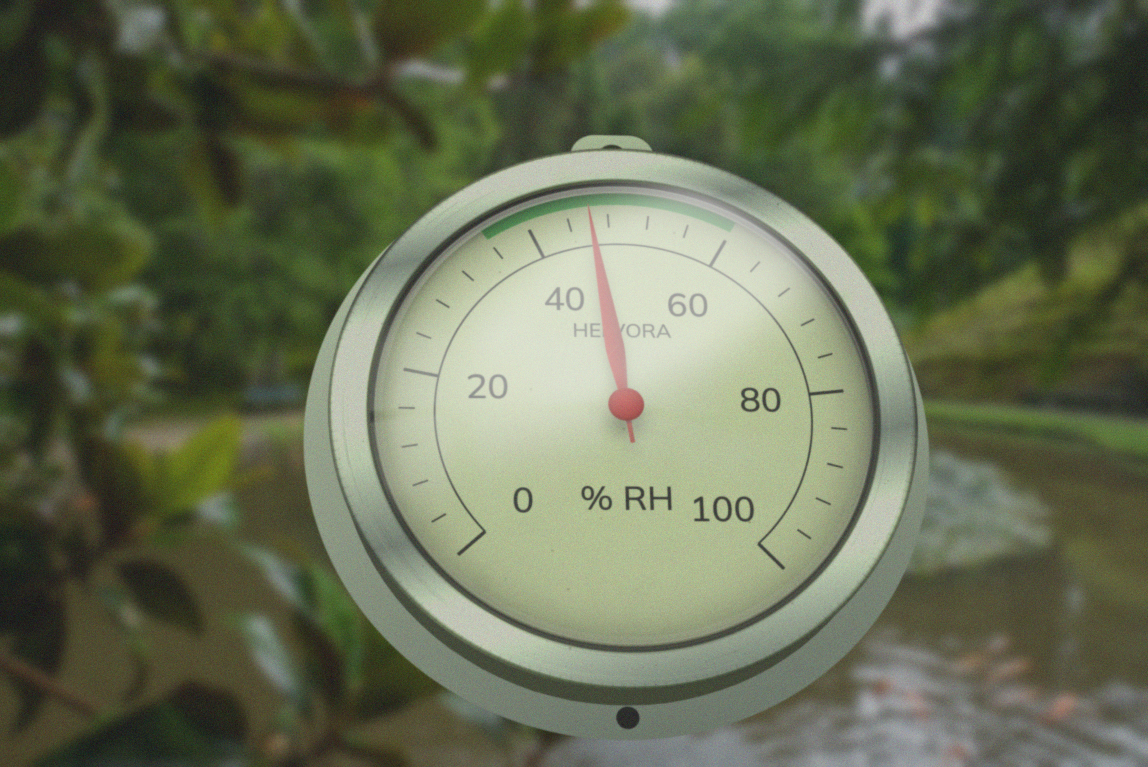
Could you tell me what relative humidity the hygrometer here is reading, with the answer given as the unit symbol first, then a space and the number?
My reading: % 46
